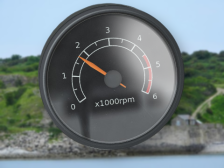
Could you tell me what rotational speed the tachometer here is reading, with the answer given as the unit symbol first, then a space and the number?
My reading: rpm 1750
